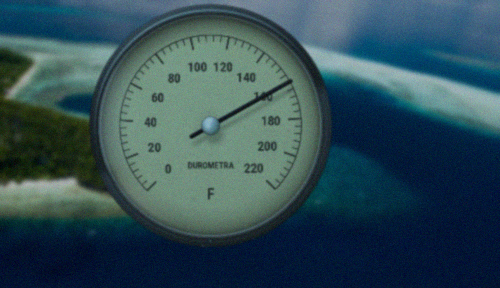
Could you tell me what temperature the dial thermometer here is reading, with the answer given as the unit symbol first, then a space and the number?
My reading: °F 160
